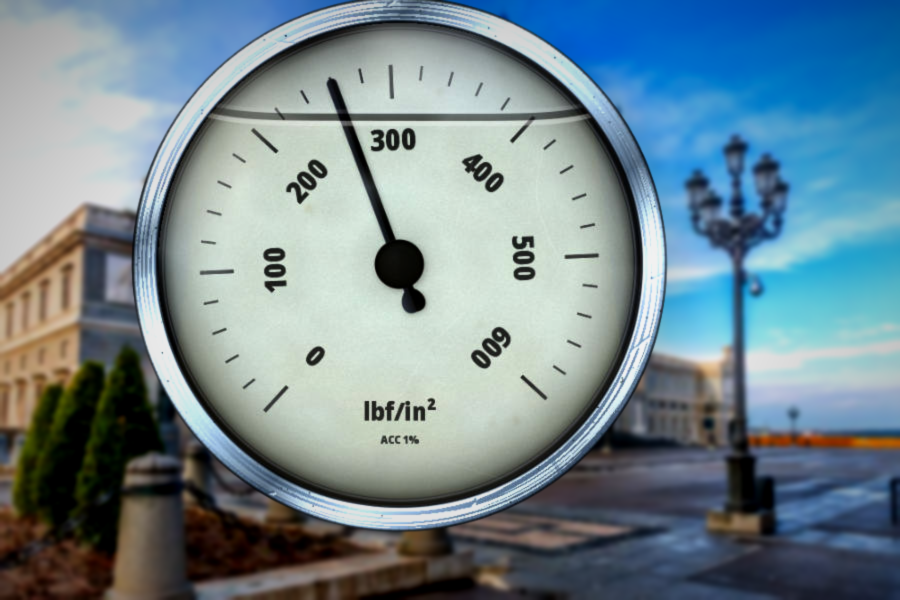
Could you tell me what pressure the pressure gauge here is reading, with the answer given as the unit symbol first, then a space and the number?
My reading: psi 260
